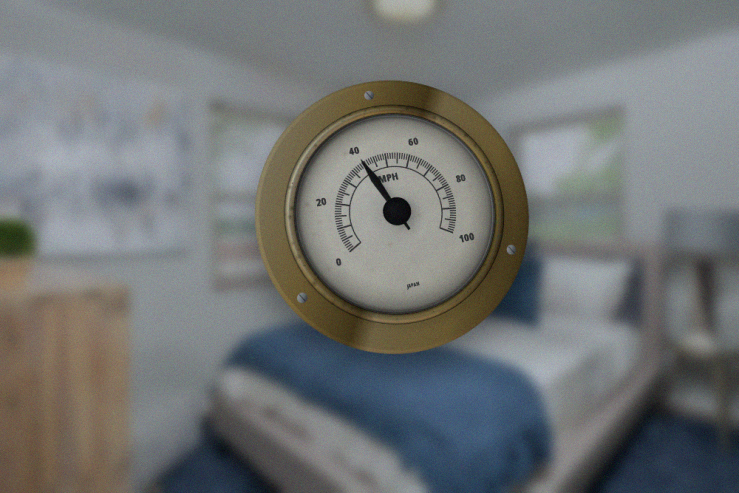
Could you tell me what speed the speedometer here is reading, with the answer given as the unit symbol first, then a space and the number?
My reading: mph 40
